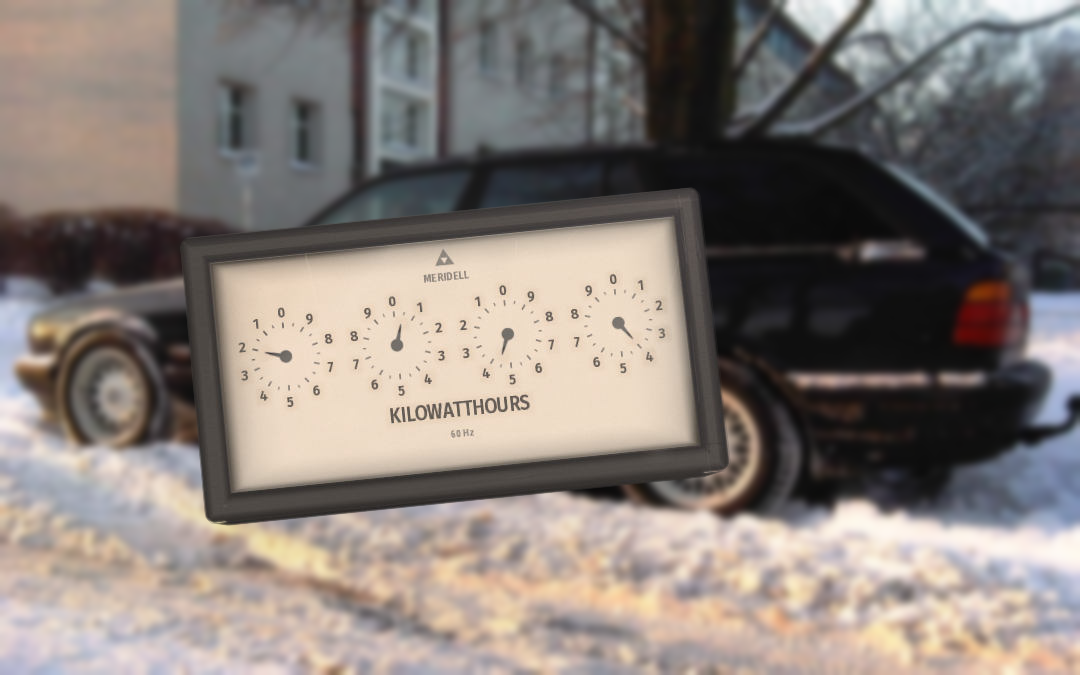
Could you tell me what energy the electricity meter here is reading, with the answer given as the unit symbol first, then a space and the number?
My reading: kWh 2044
